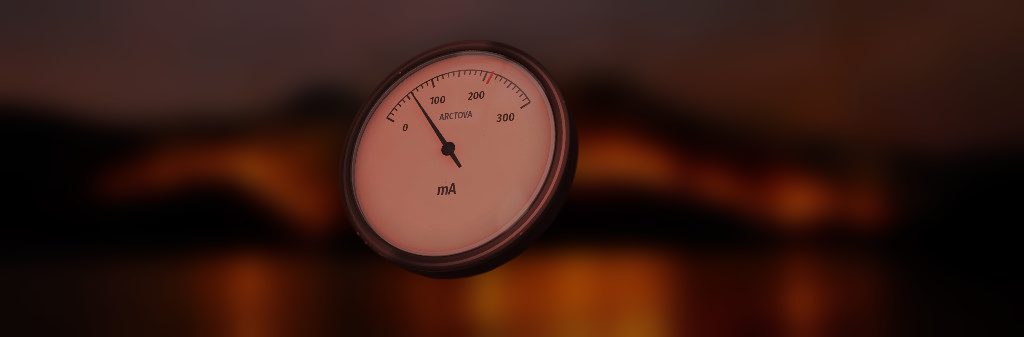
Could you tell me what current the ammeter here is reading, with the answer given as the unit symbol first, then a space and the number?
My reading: mA 60
